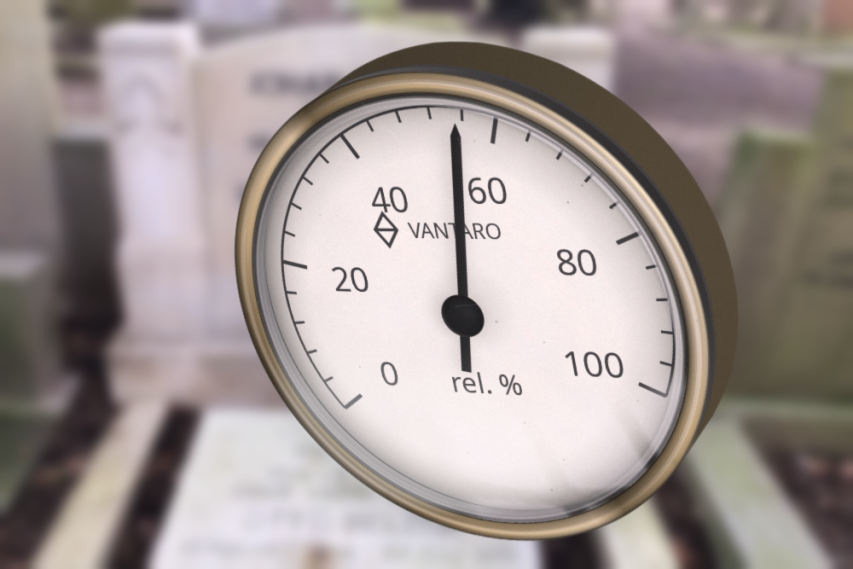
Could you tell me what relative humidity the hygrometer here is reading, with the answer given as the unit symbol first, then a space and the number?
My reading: % 56
